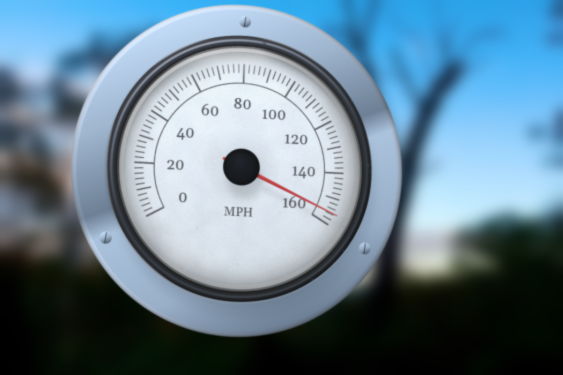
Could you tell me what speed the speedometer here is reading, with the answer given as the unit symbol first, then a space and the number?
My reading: mph 156
